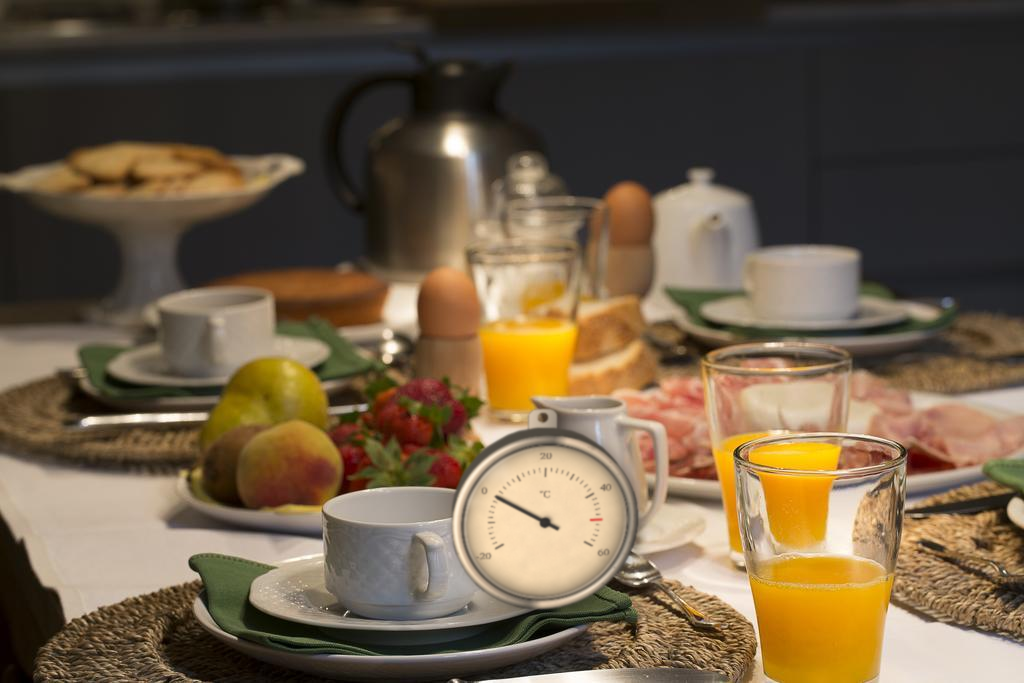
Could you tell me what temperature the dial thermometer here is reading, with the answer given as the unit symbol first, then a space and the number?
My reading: °C 0
